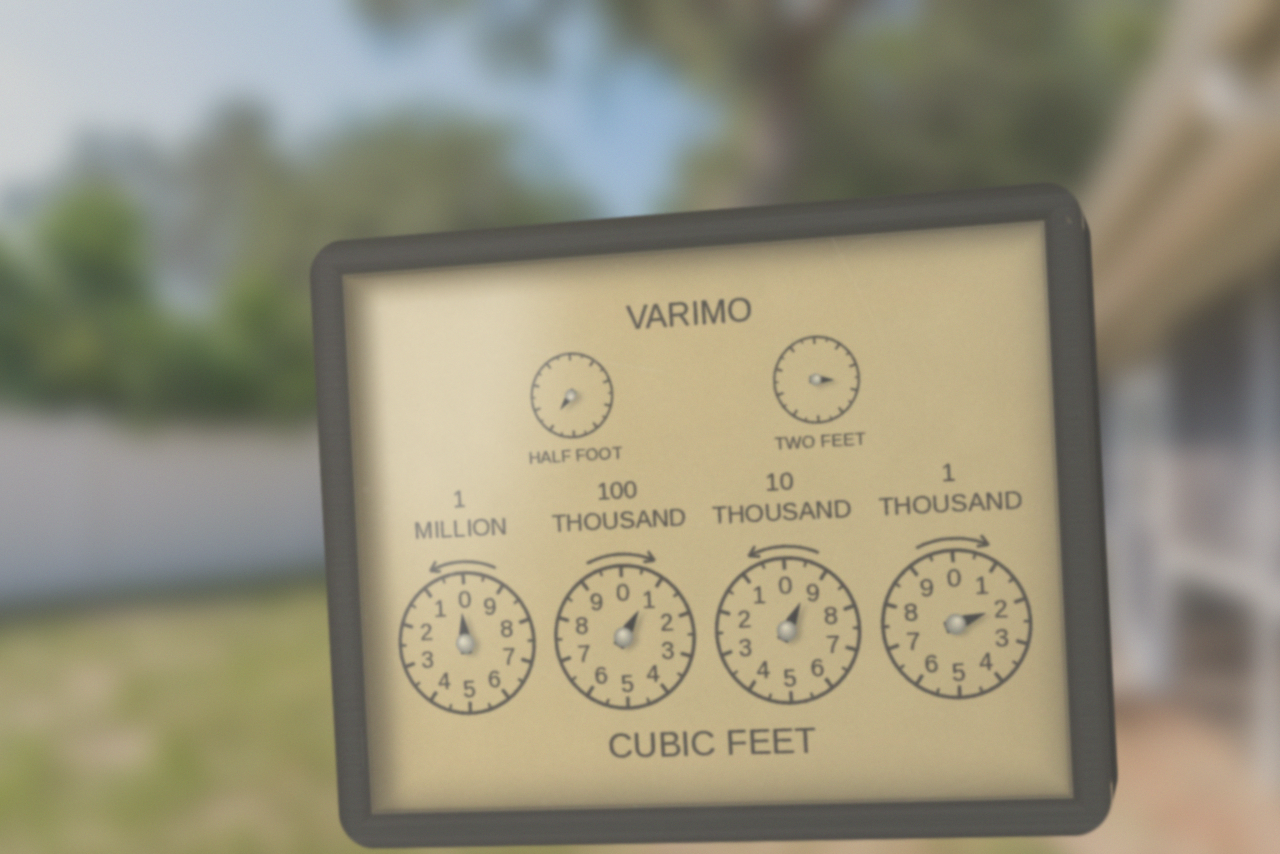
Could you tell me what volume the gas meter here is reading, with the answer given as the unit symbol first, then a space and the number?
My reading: ft³ 9200
